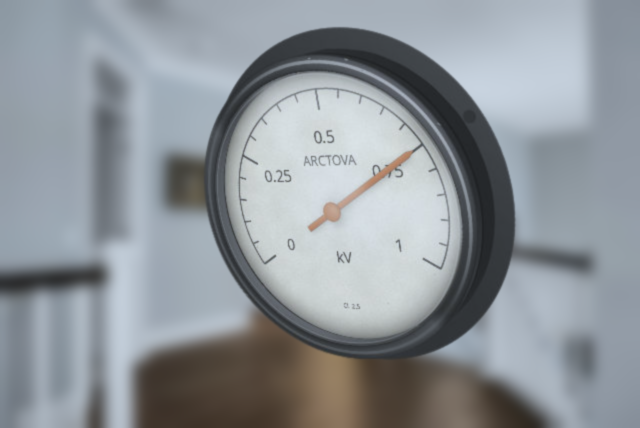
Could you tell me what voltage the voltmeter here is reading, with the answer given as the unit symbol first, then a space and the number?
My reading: kV 0.75
